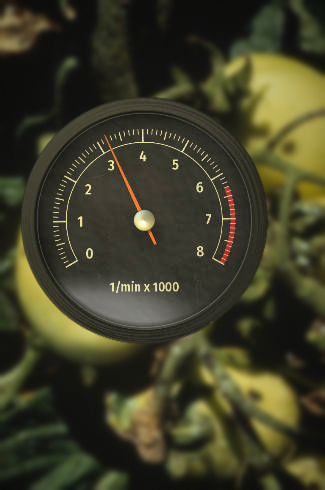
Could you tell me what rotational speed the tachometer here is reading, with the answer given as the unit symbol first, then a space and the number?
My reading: rpm 3200
